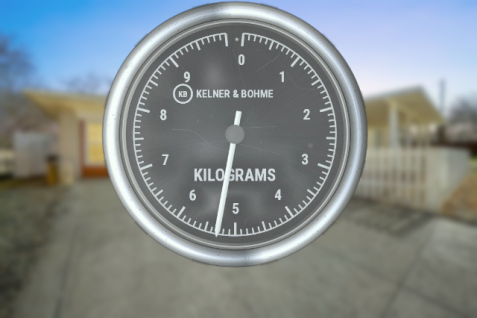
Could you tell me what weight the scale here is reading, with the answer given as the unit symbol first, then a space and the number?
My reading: kg 5.3
